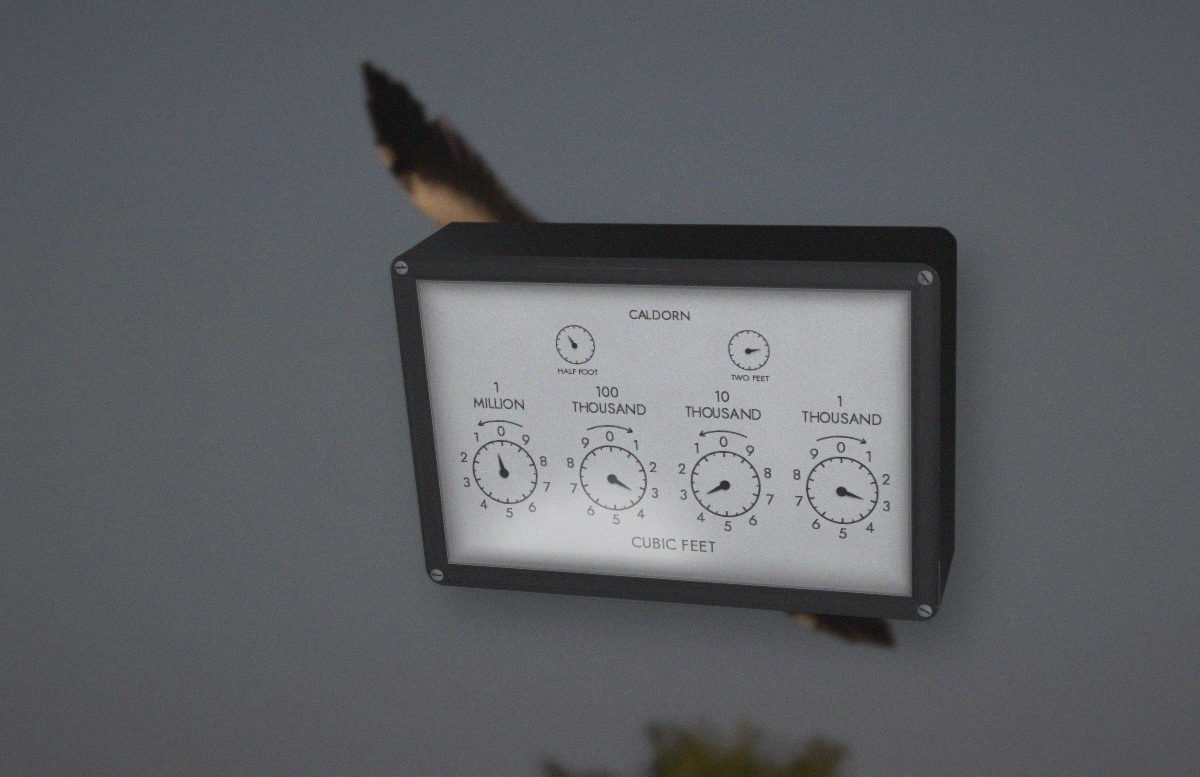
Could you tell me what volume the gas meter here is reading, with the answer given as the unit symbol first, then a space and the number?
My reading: ft³ 33300
